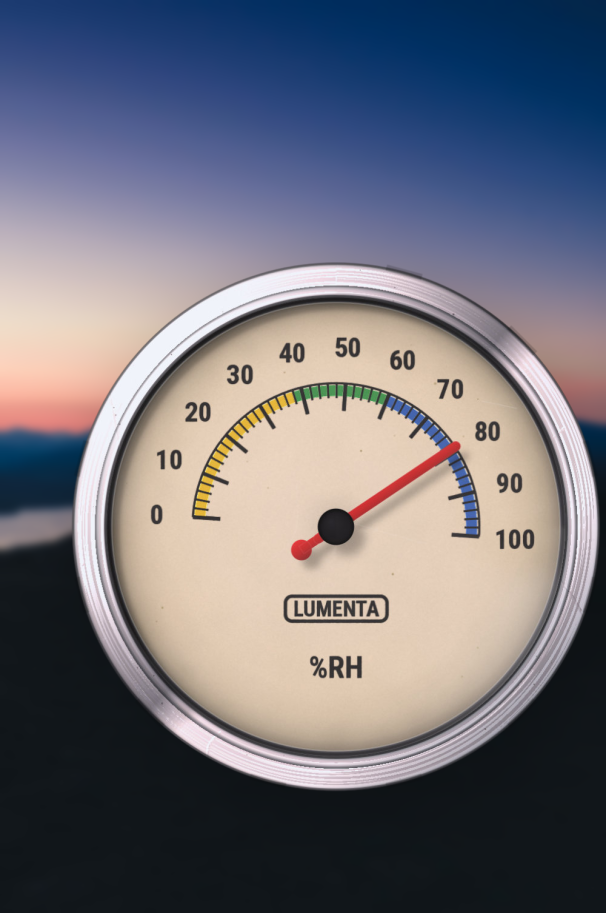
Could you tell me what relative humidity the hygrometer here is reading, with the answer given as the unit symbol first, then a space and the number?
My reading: % 79
